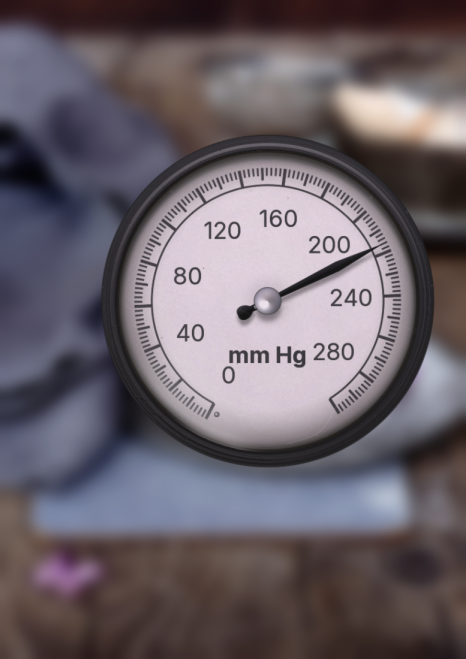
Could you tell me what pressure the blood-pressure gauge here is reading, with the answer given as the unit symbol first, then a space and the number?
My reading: mmHg 216
